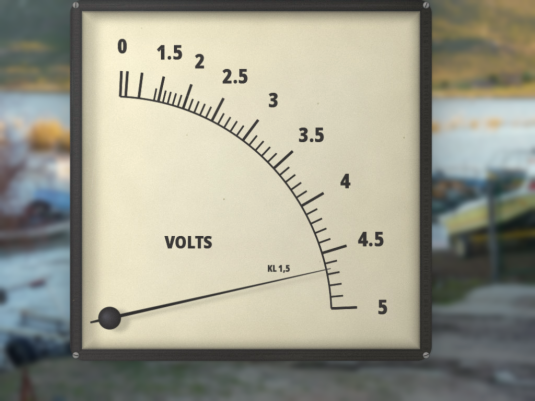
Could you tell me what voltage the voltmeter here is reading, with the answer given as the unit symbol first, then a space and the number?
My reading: V 4.65
